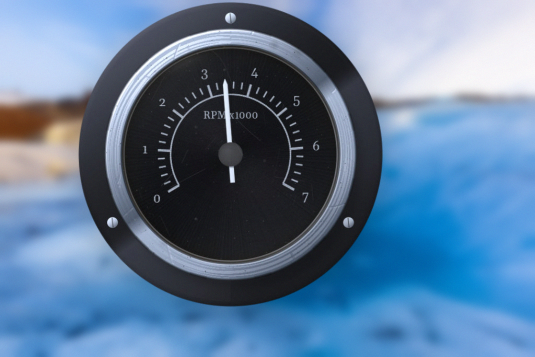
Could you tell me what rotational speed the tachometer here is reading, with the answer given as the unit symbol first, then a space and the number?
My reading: rpm 3400
